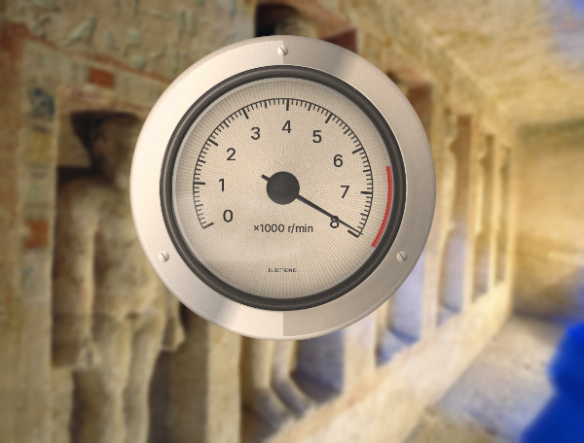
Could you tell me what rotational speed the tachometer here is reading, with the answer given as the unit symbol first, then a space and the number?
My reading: rpm 7900
